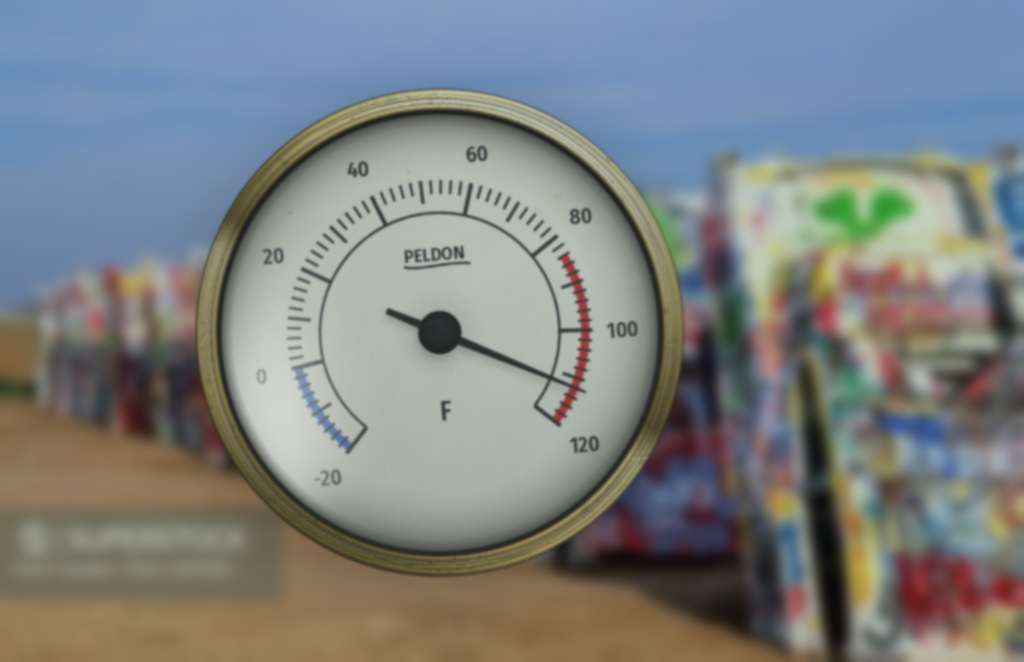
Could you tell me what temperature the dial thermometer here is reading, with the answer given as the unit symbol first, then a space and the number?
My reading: °F 112
